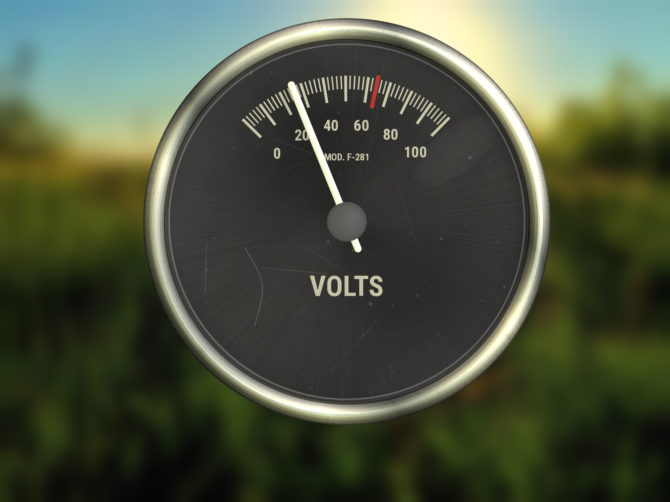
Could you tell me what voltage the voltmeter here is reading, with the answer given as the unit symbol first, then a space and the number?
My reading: V 26
